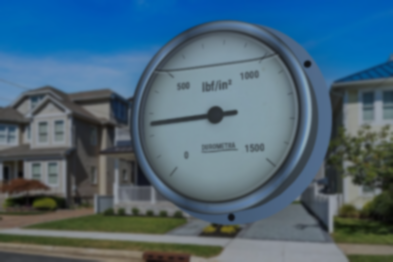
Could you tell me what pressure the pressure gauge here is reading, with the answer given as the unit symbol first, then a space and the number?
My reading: psi 250
